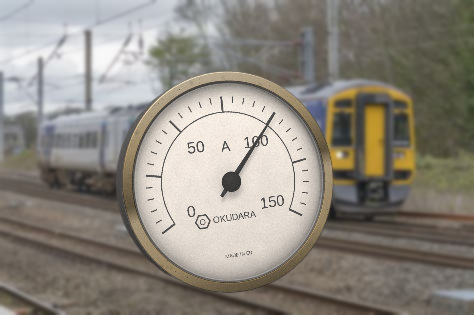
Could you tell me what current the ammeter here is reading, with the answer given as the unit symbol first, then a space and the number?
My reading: A 100
